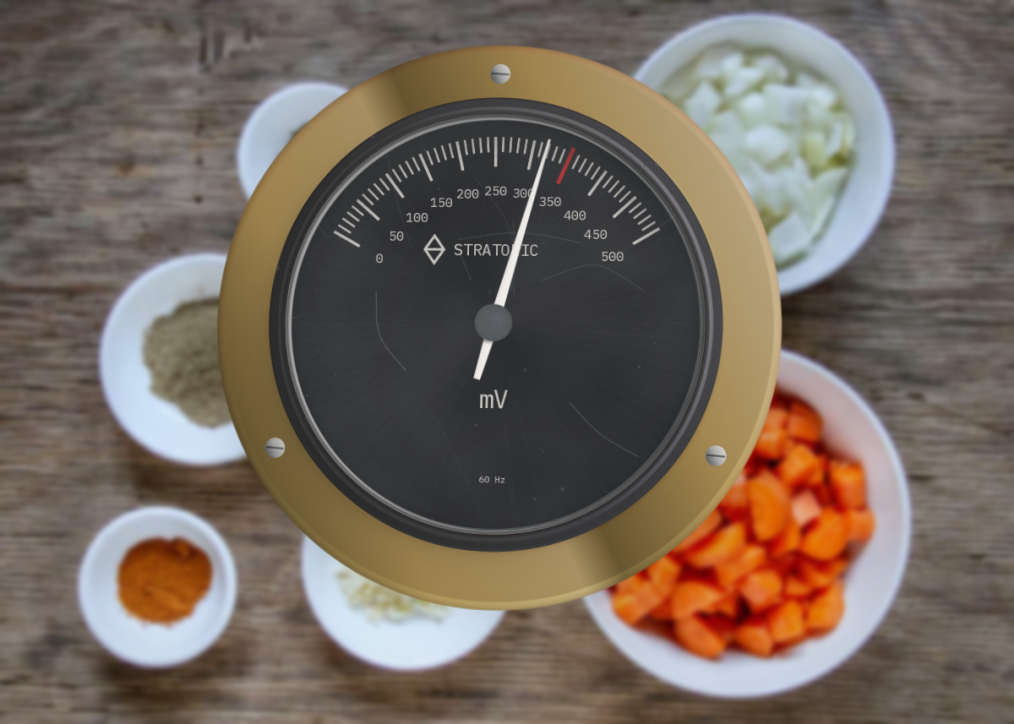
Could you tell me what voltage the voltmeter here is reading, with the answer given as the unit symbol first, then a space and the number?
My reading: mV 320
